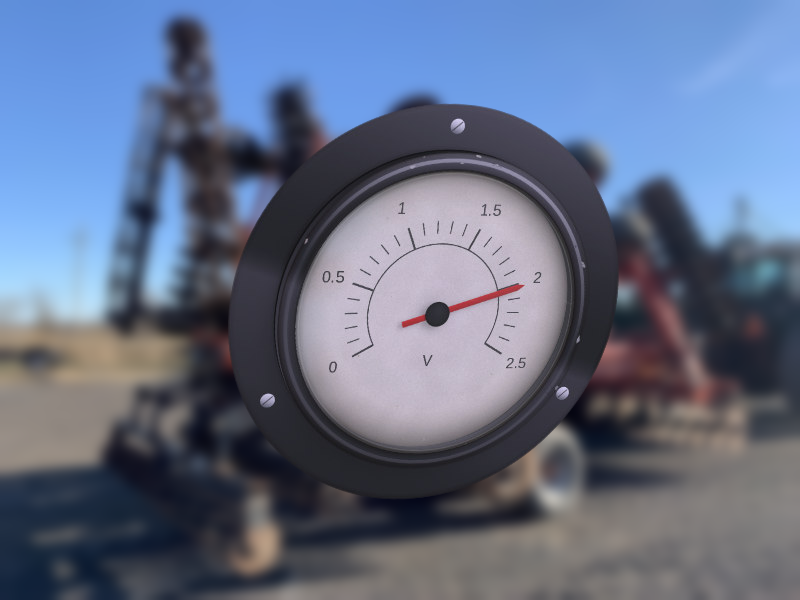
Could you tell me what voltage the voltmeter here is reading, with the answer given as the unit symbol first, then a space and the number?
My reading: V 2
